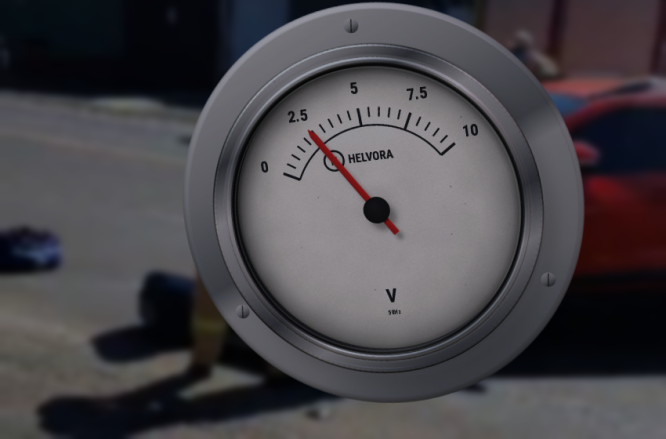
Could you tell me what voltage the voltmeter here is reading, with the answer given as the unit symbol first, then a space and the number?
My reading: V 2.5
